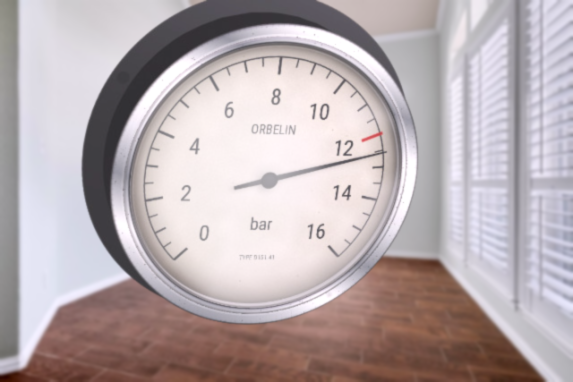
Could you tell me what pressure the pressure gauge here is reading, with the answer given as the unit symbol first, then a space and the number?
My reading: bar 12.5
